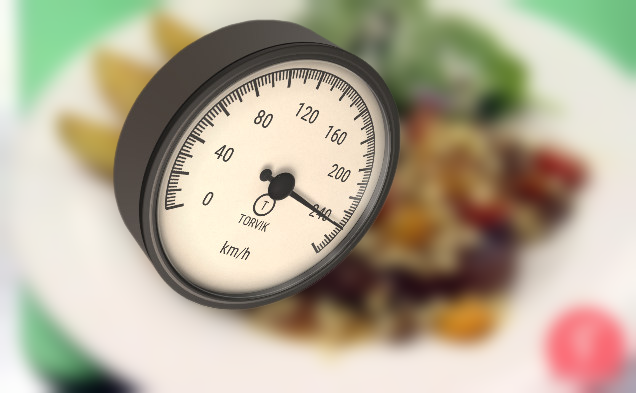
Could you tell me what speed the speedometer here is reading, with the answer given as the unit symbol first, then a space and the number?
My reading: km/h 240
